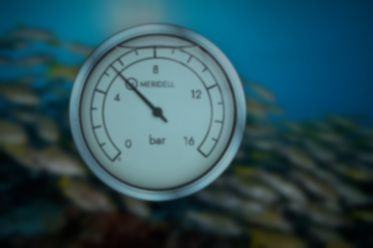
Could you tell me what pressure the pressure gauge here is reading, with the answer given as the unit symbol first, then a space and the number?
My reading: bar 5.5
